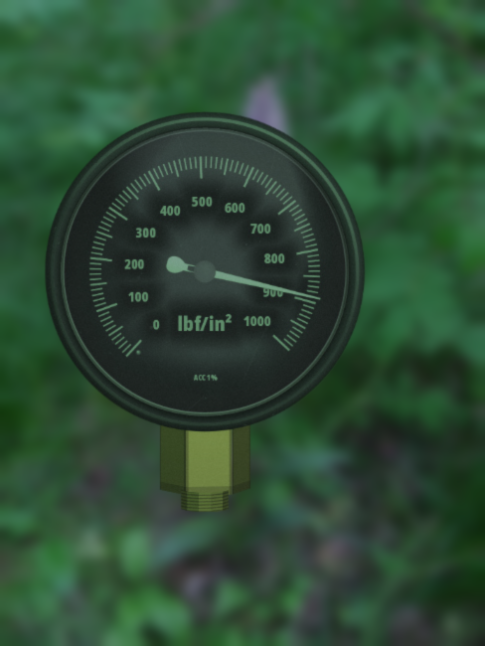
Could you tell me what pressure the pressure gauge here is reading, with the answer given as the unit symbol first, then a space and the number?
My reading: psi 890
